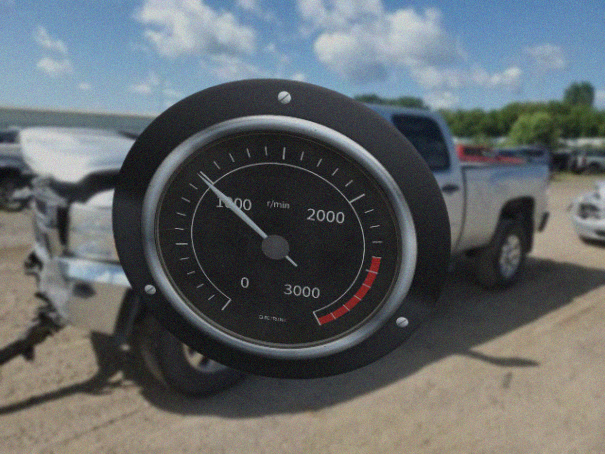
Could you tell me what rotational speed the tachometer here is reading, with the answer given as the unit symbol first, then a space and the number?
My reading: rpm 1000
